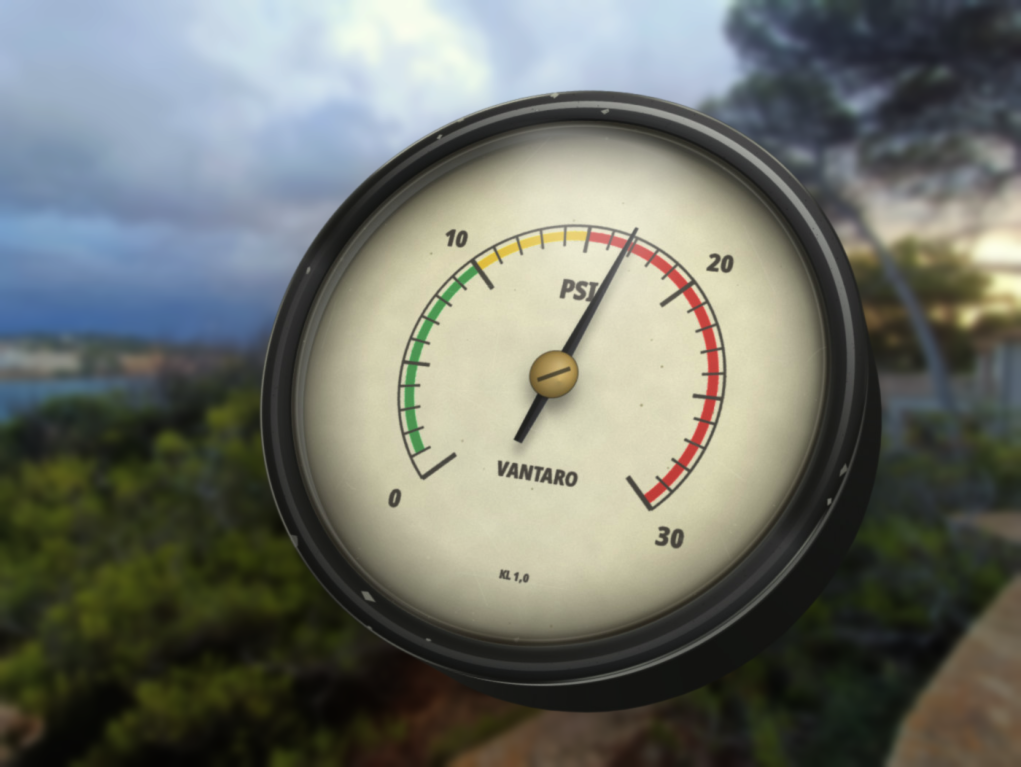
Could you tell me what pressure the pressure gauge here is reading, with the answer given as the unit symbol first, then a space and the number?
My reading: psi 17
